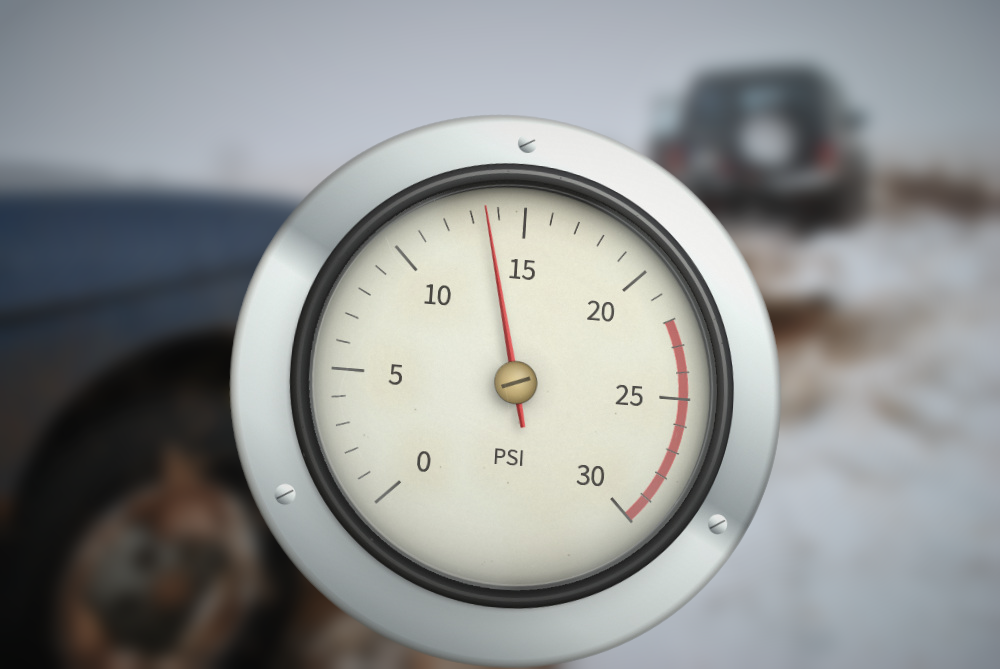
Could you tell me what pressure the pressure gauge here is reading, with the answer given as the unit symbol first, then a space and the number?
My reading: psi 13.5
